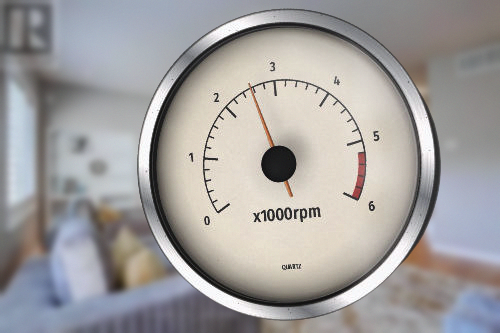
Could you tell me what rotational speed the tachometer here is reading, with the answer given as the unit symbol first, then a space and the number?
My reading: rpm 2600
